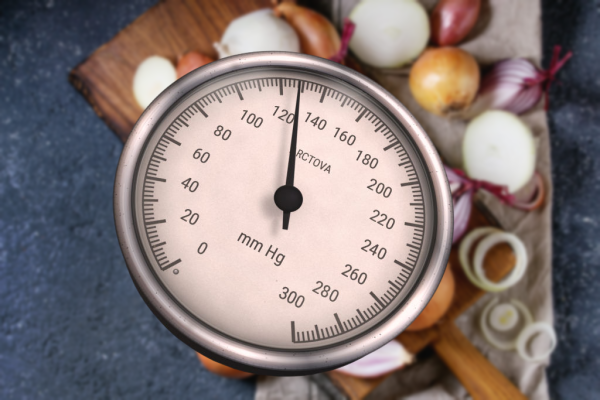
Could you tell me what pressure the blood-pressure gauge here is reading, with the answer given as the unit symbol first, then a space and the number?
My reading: mmHg 128
